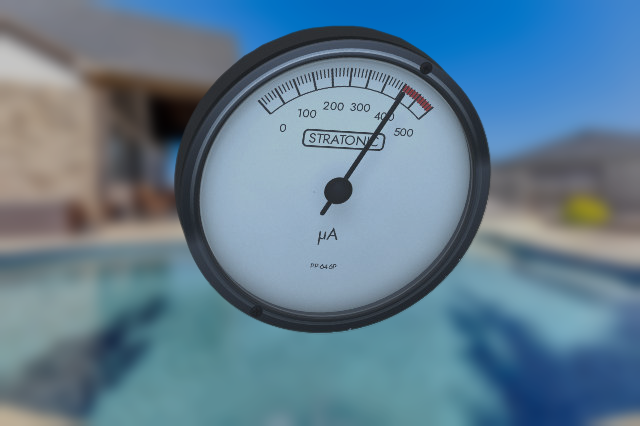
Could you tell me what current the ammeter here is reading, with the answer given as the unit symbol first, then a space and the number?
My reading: µA 400
